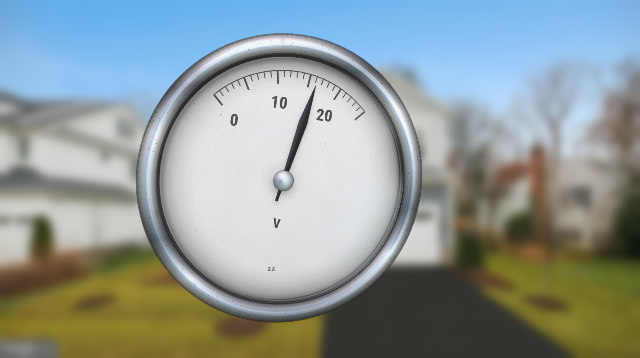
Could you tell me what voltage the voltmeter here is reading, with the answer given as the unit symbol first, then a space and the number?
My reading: V 16
